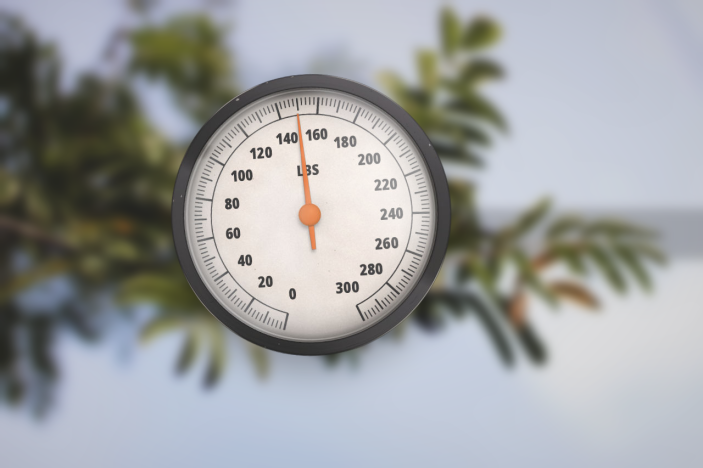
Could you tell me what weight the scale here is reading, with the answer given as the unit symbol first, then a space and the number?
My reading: lb 150
